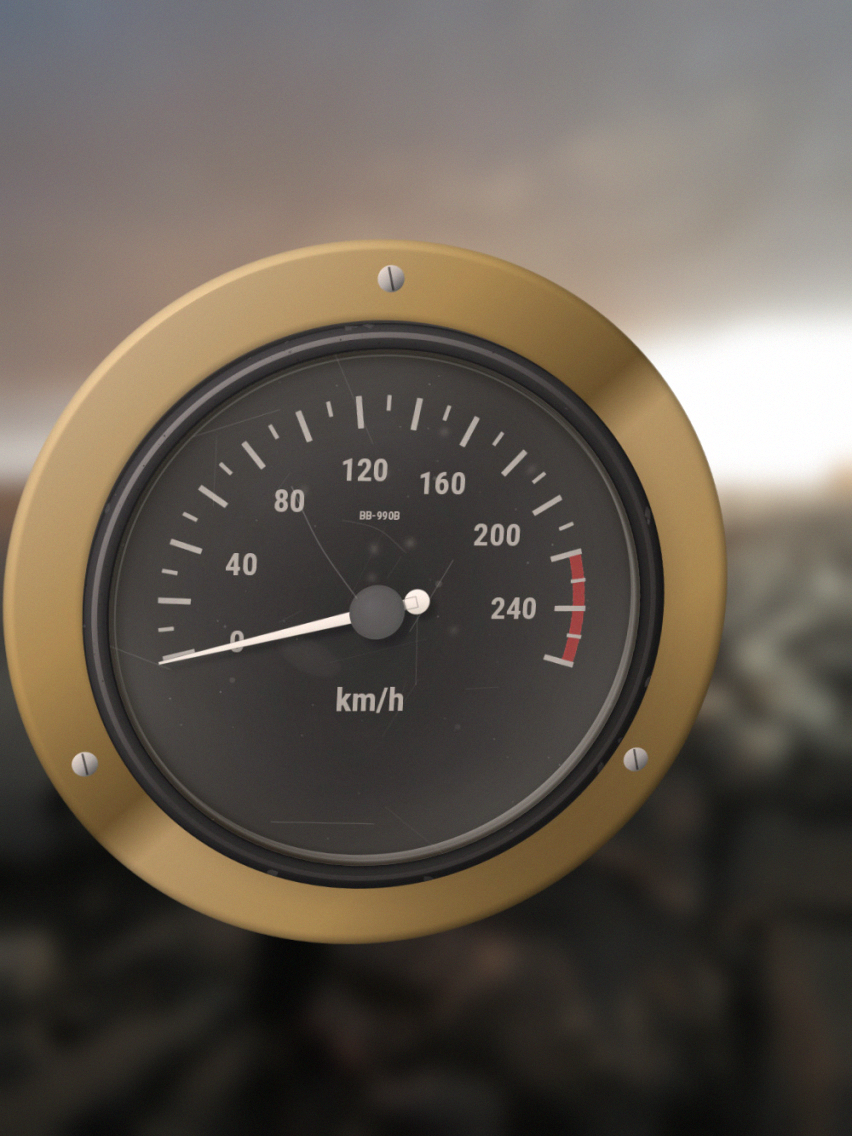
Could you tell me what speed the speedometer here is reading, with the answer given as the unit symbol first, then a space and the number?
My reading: km/h 0
